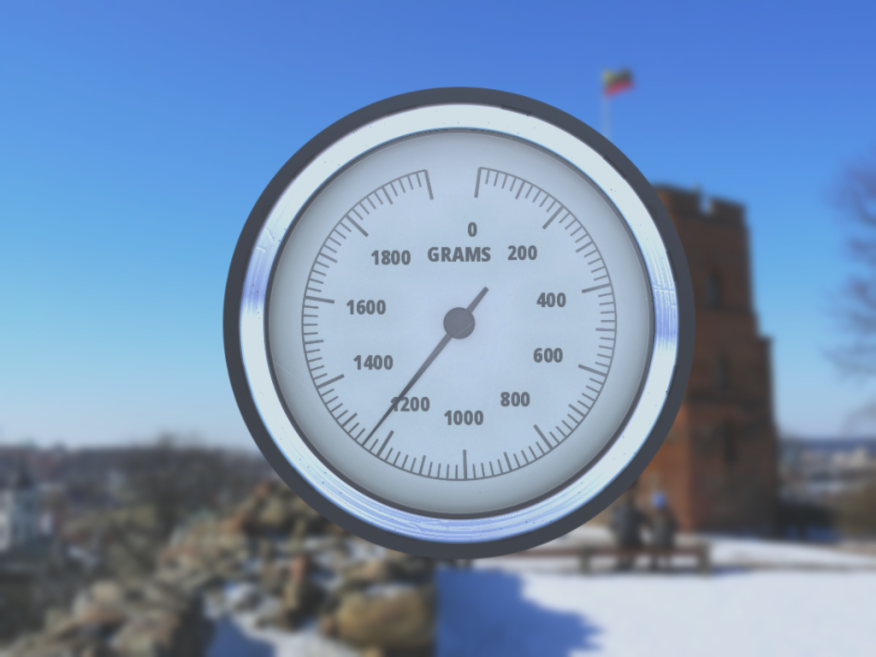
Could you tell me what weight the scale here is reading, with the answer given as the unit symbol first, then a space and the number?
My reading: g 1240
